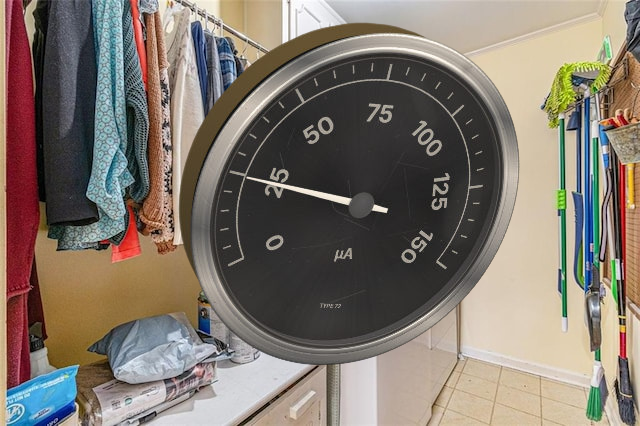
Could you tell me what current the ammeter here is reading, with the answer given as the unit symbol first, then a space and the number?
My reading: µA 25
